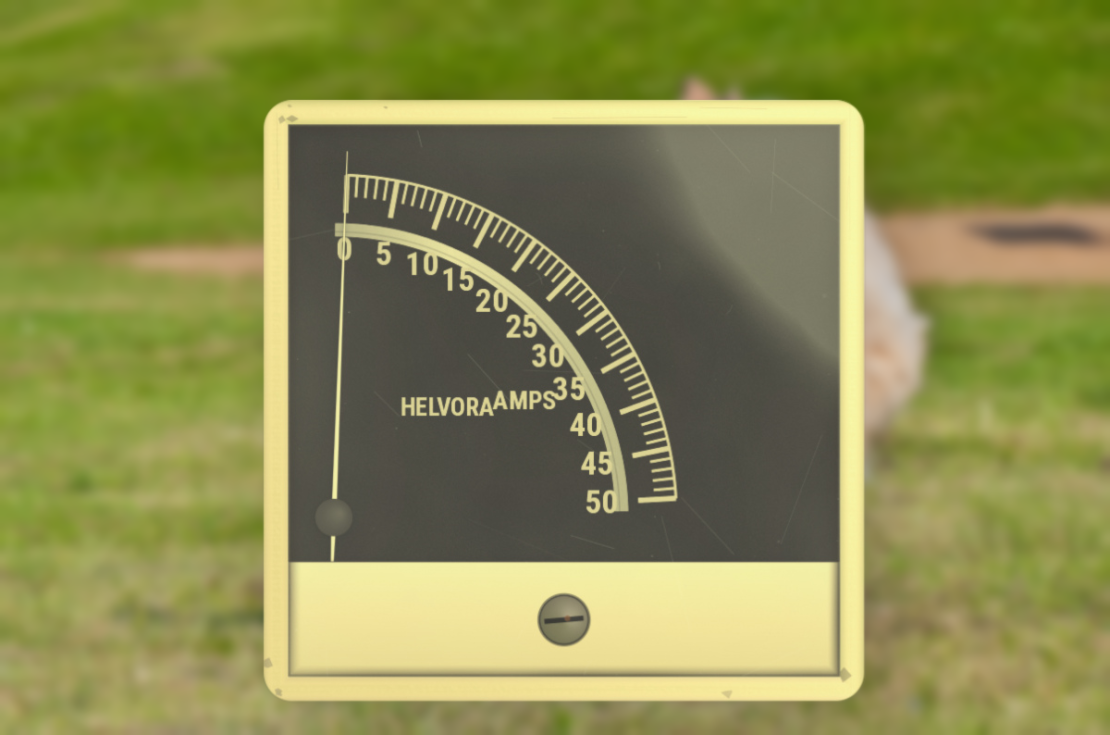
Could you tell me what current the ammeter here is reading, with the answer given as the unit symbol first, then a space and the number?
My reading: A 0
